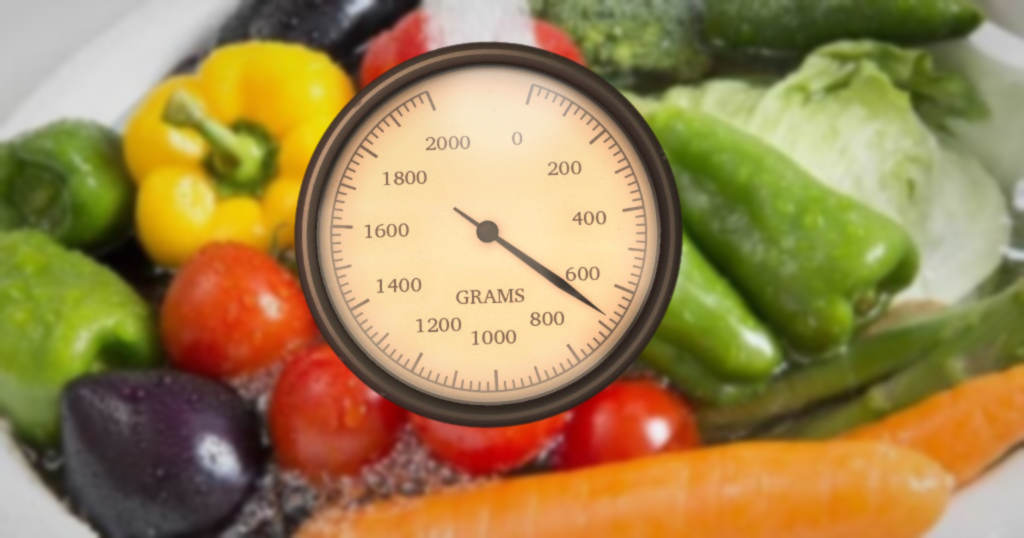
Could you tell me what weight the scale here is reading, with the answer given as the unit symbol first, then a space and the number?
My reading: g 680
